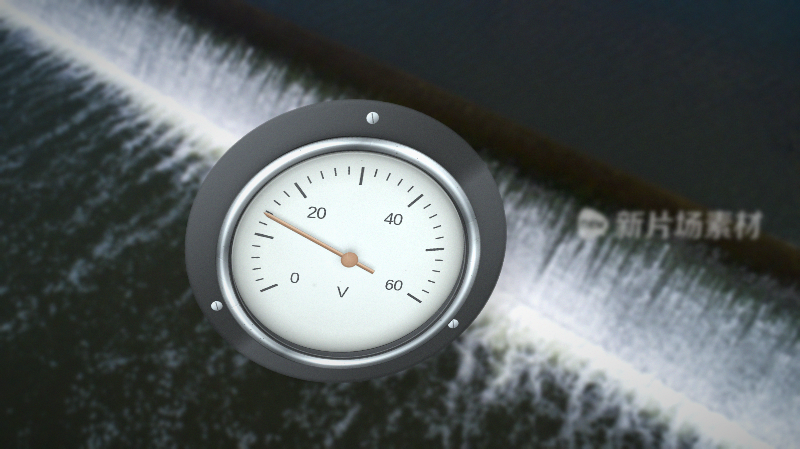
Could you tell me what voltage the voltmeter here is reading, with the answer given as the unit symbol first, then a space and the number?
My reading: V 14
